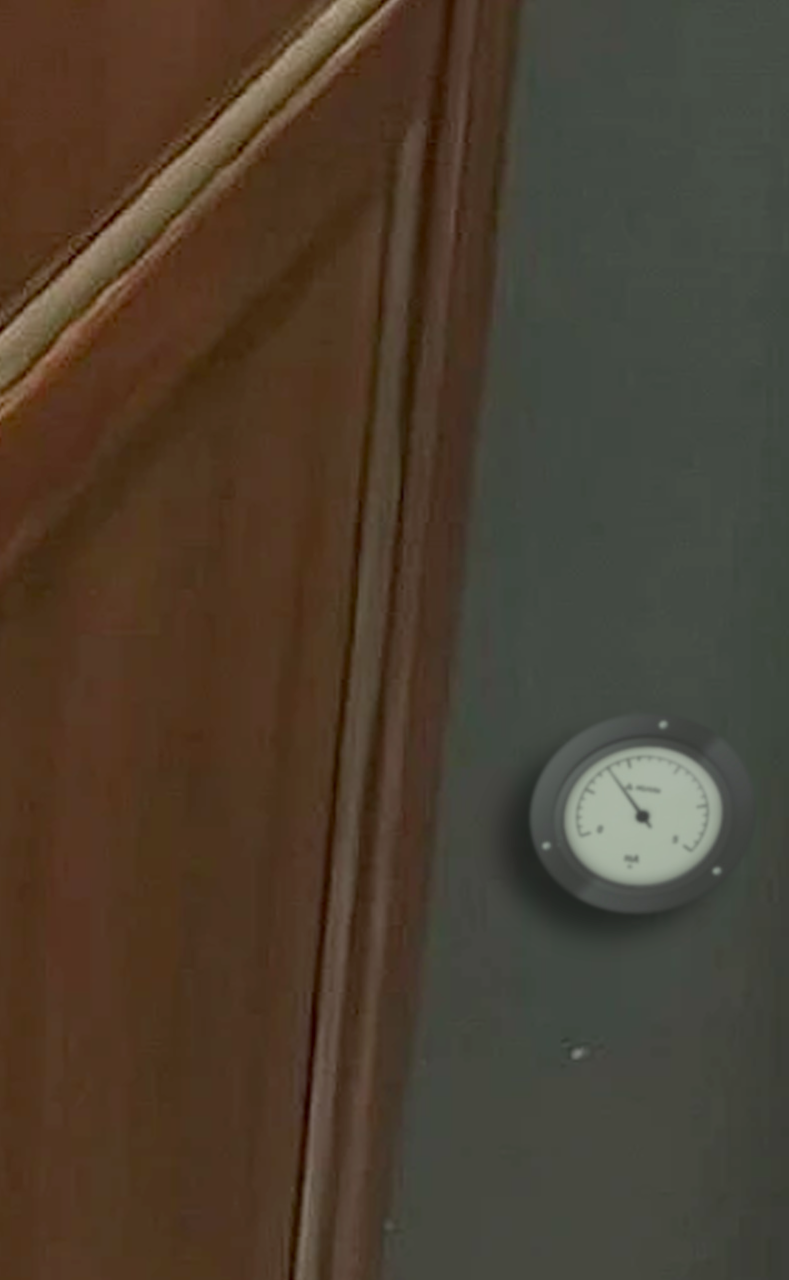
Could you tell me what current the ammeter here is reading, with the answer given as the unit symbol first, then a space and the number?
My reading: mA 1.6
